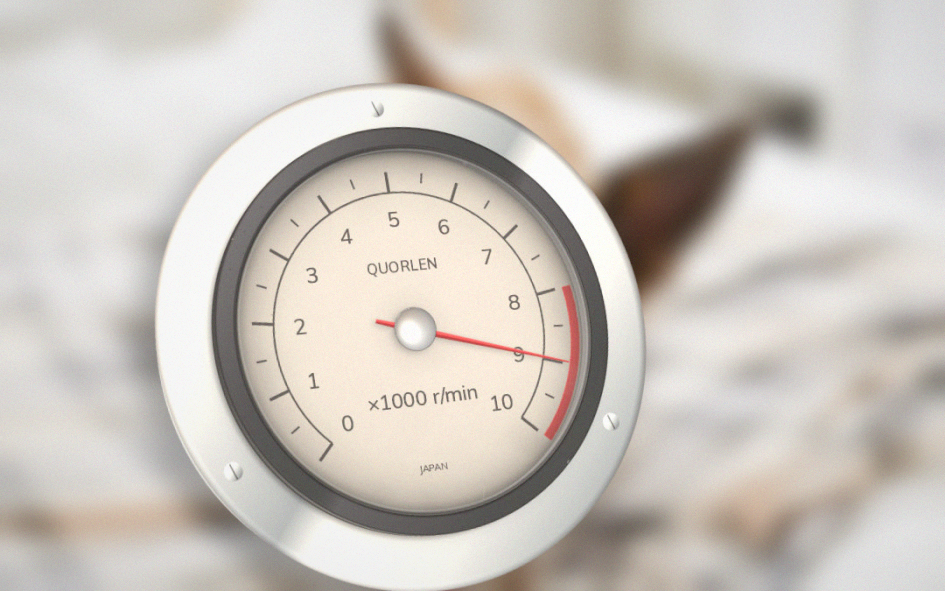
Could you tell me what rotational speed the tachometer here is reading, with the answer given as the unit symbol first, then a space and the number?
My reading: rpm 9000
